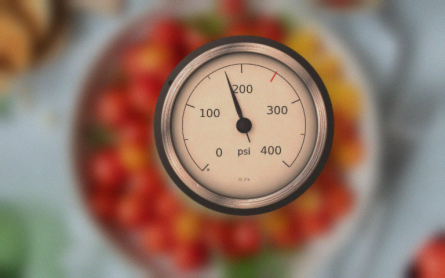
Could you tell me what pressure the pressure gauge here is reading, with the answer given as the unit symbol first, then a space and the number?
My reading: psi 175
